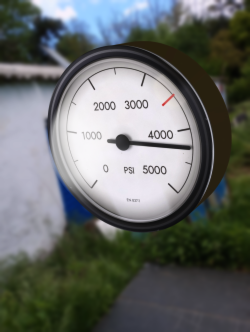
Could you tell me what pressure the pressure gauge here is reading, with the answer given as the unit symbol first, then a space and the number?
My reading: psi 4250
